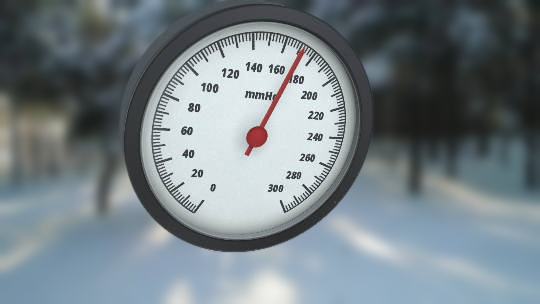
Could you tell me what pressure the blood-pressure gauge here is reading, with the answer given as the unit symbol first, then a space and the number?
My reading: mmHg 170
